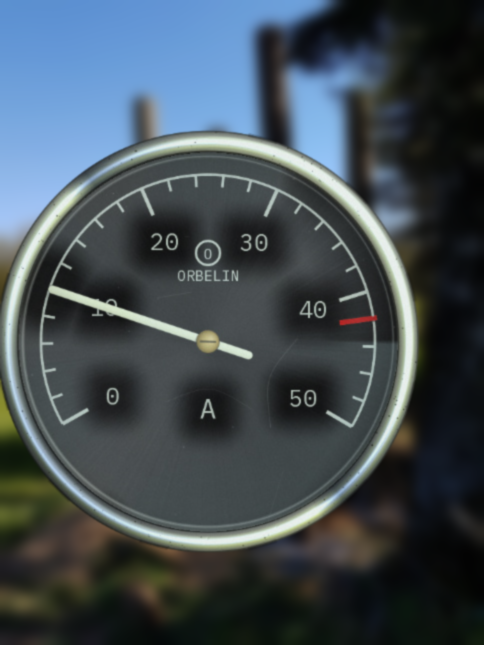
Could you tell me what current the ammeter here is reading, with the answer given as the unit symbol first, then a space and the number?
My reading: A 10
